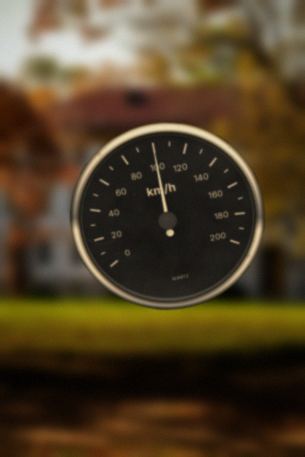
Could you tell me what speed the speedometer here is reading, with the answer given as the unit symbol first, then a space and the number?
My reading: km/h 100
